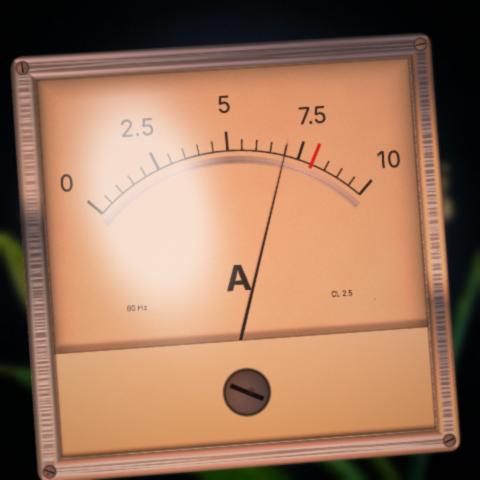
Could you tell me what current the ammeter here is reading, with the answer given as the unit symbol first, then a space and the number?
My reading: A 7
